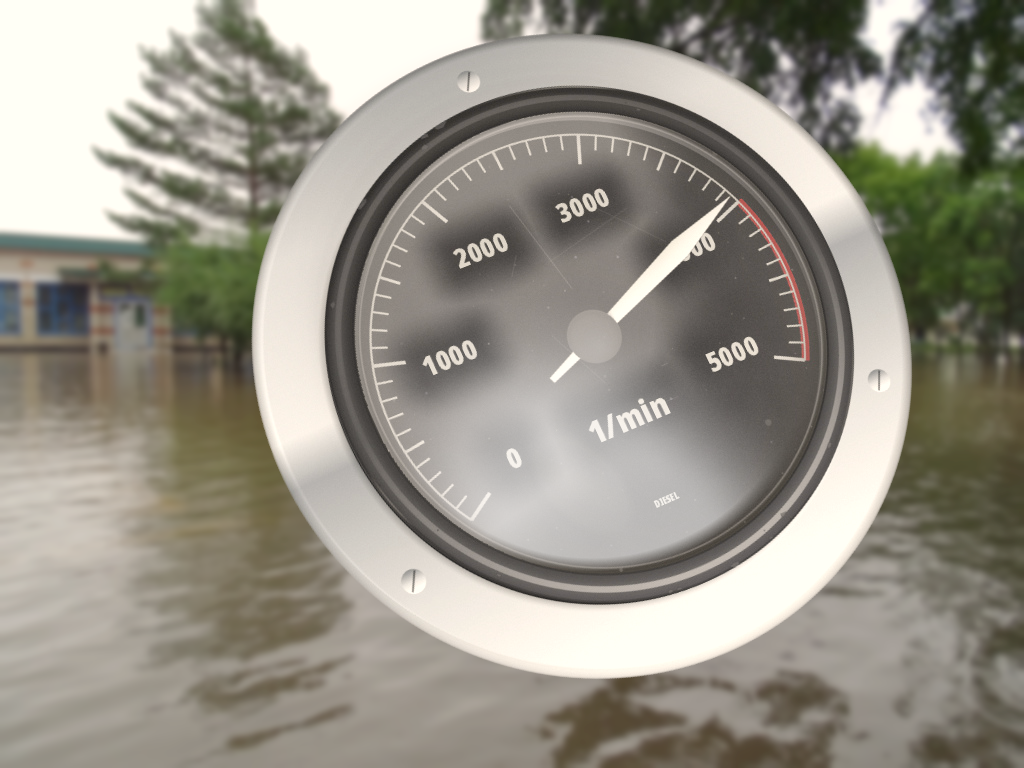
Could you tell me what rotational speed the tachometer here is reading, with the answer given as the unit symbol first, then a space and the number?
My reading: rpm 3950
